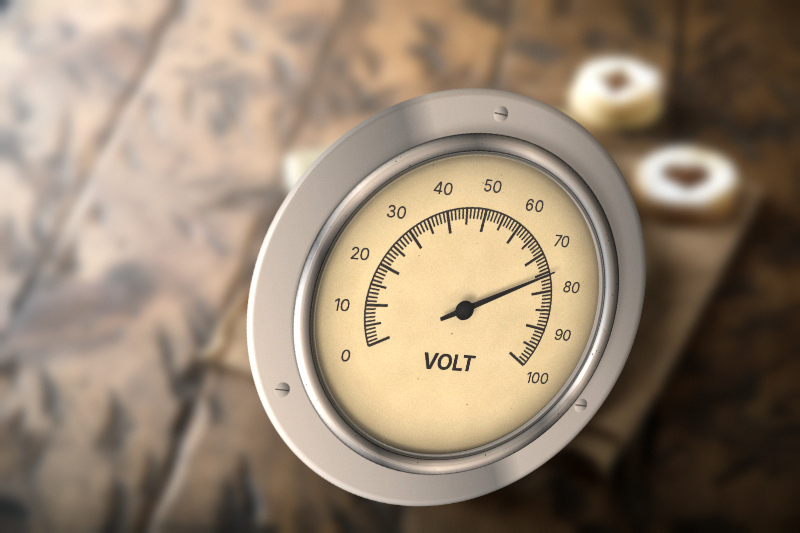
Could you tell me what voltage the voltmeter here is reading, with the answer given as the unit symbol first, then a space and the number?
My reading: V 75
